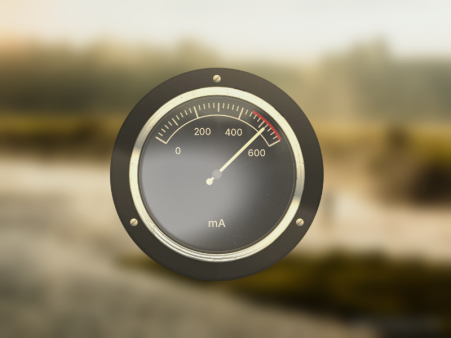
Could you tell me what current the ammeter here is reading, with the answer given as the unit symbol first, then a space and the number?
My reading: mA 520
